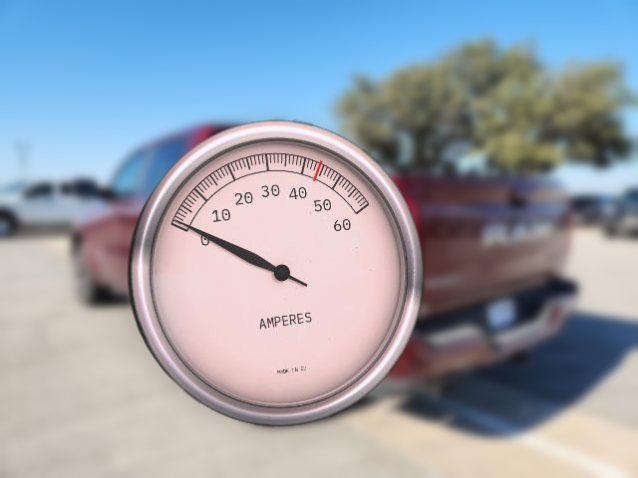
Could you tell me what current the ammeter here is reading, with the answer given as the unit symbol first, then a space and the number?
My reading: A 1
